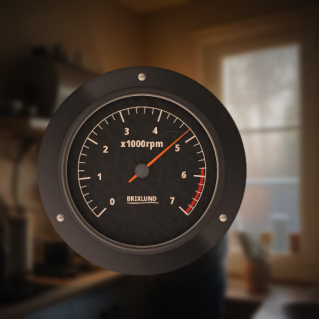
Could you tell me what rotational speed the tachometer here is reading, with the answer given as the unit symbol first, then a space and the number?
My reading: rpm 4800
